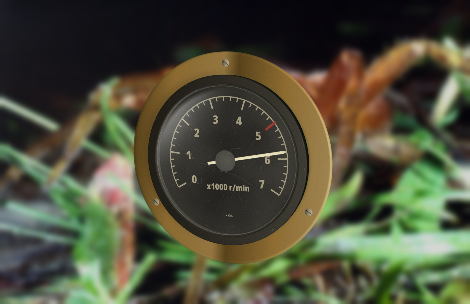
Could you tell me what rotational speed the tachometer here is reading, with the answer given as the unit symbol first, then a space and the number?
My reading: rpm 5800
